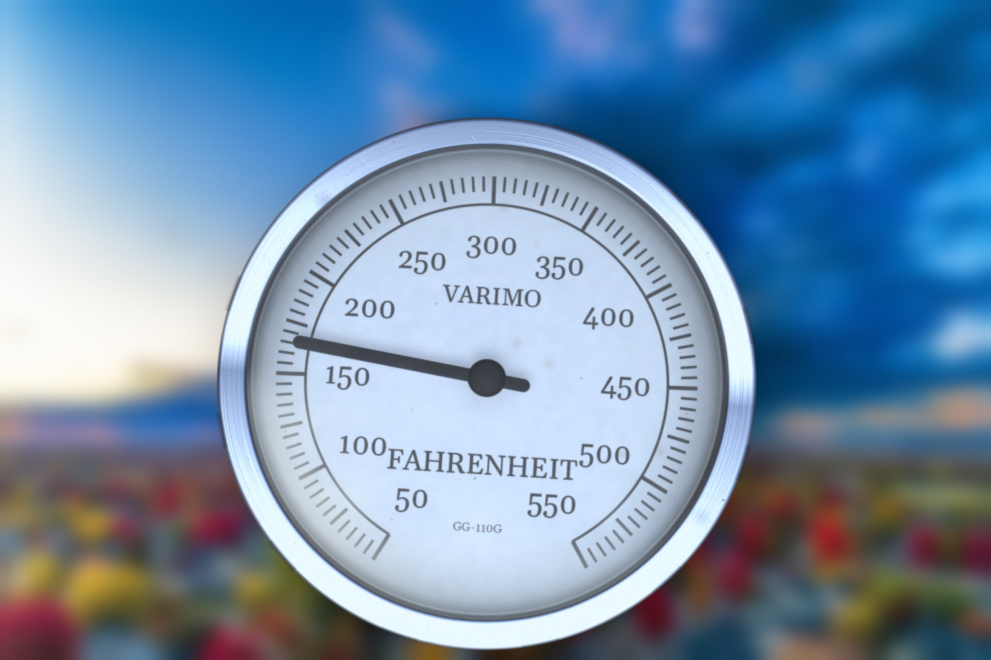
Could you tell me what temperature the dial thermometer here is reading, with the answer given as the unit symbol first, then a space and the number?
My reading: °F 165
